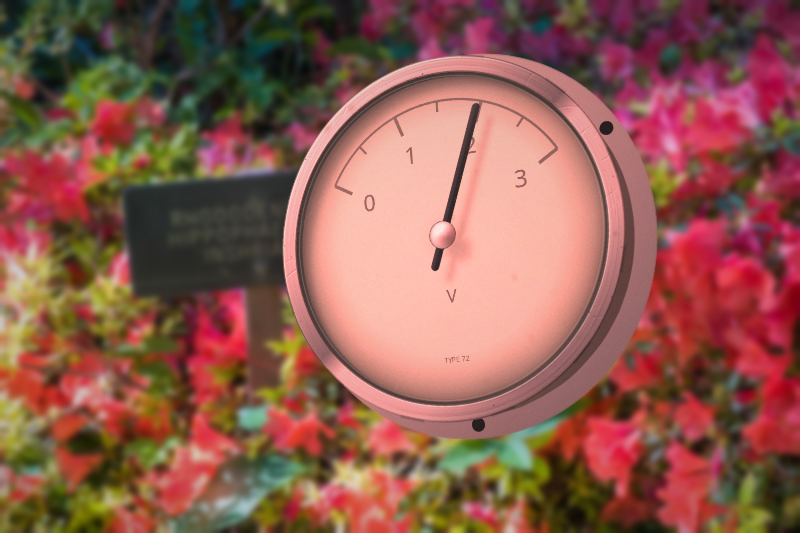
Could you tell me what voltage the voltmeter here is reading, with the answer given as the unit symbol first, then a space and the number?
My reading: V 2
